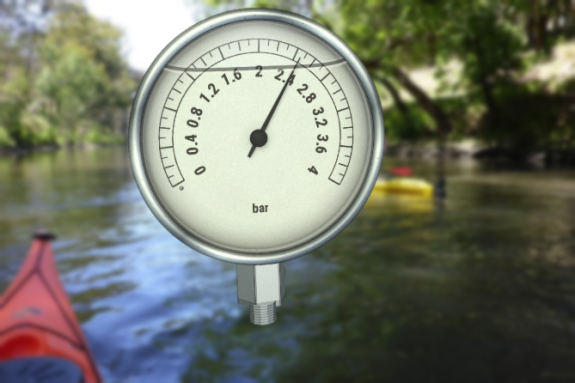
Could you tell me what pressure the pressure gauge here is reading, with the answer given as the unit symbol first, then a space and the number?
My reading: bar 2.45
